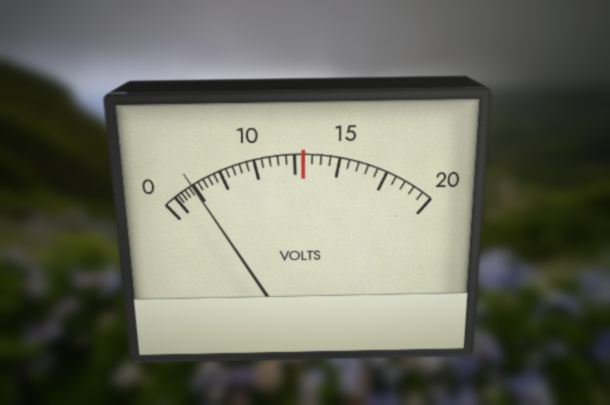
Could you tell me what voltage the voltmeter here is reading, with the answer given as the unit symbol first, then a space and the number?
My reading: V 5
